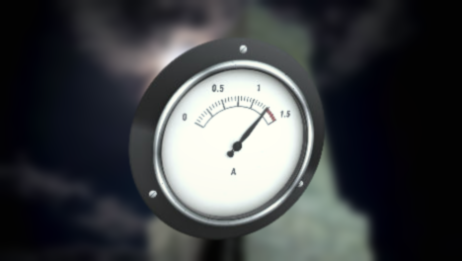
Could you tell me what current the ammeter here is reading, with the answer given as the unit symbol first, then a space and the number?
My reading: A 1.25
